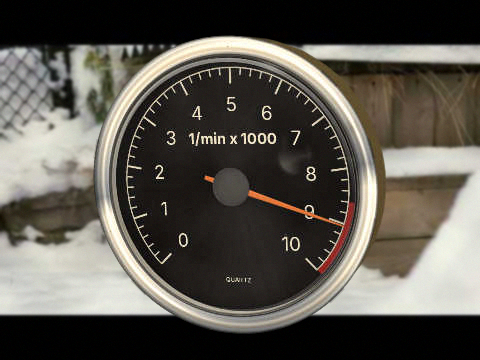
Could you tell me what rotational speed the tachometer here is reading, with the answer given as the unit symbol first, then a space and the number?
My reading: rpm 9000
